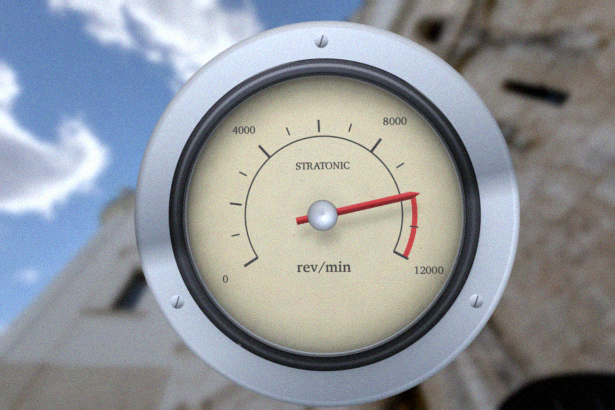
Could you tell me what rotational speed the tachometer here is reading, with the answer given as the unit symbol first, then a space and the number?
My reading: rpm 10000
